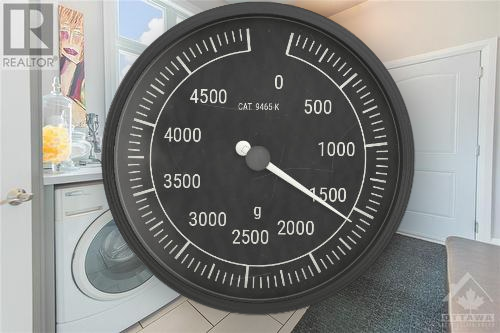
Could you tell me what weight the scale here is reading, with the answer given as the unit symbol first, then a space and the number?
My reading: g 1600
